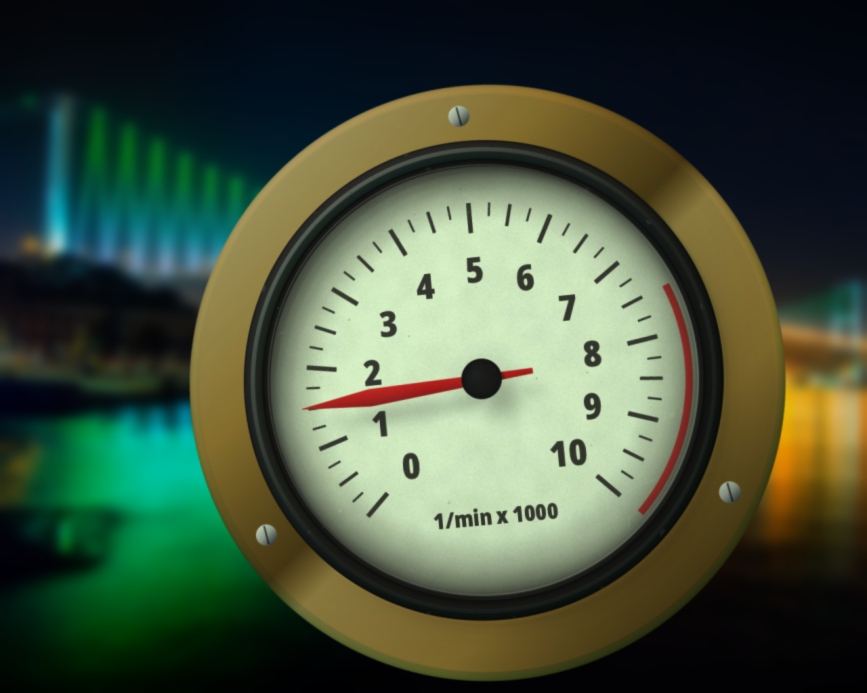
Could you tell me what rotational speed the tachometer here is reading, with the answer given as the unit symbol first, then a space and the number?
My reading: rpm 1500
